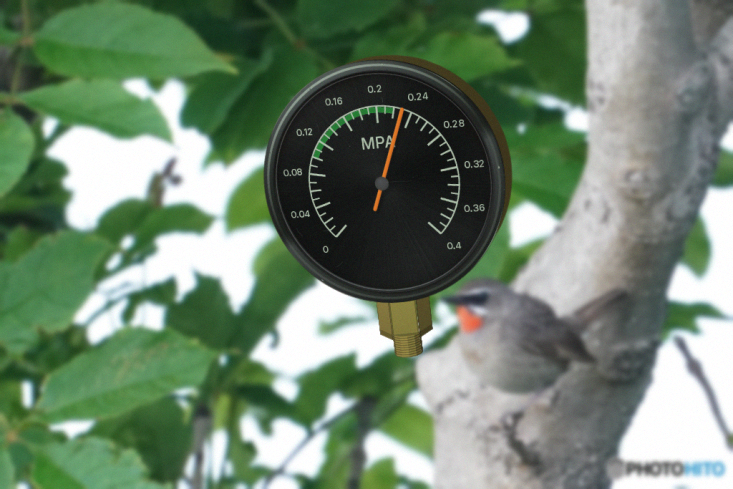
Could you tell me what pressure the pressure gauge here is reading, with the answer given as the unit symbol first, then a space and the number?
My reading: MPa 0.23
